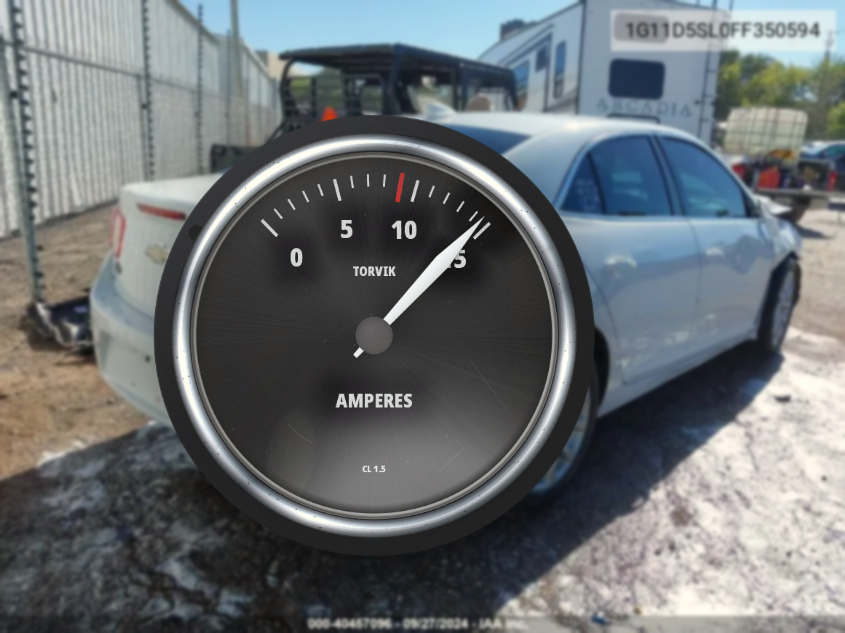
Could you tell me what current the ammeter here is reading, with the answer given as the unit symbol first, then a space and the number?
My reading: A 14.5
